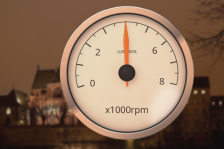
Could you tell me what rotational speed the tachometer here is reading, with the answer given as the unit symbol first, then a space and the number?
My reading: rpm 4000
